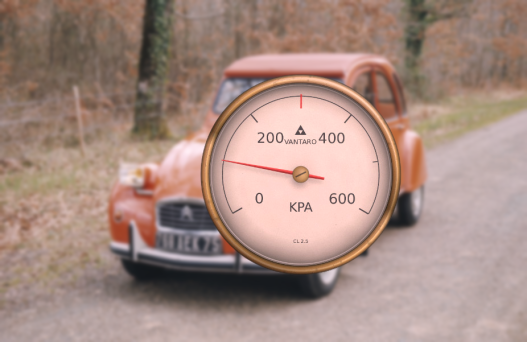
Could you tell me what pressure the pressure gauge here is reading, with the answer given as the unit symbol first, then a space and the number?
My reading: kPa 100
